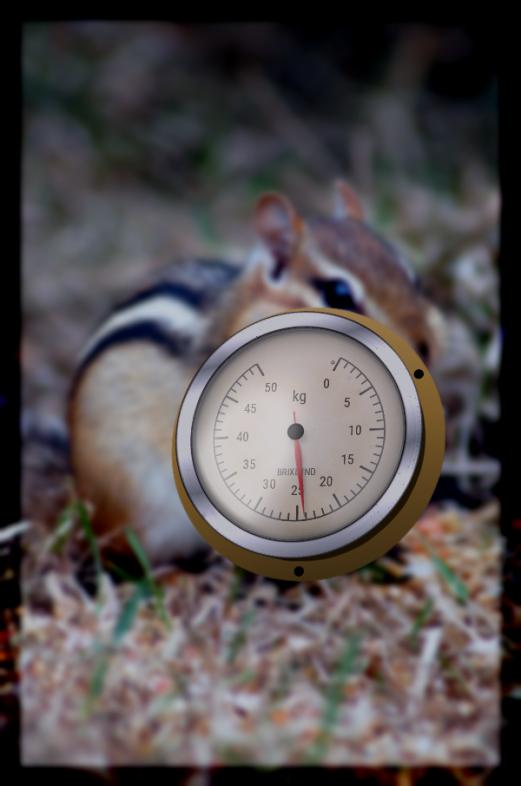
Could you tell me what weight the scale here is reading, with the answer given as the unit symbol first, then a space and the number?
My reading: kg 24
